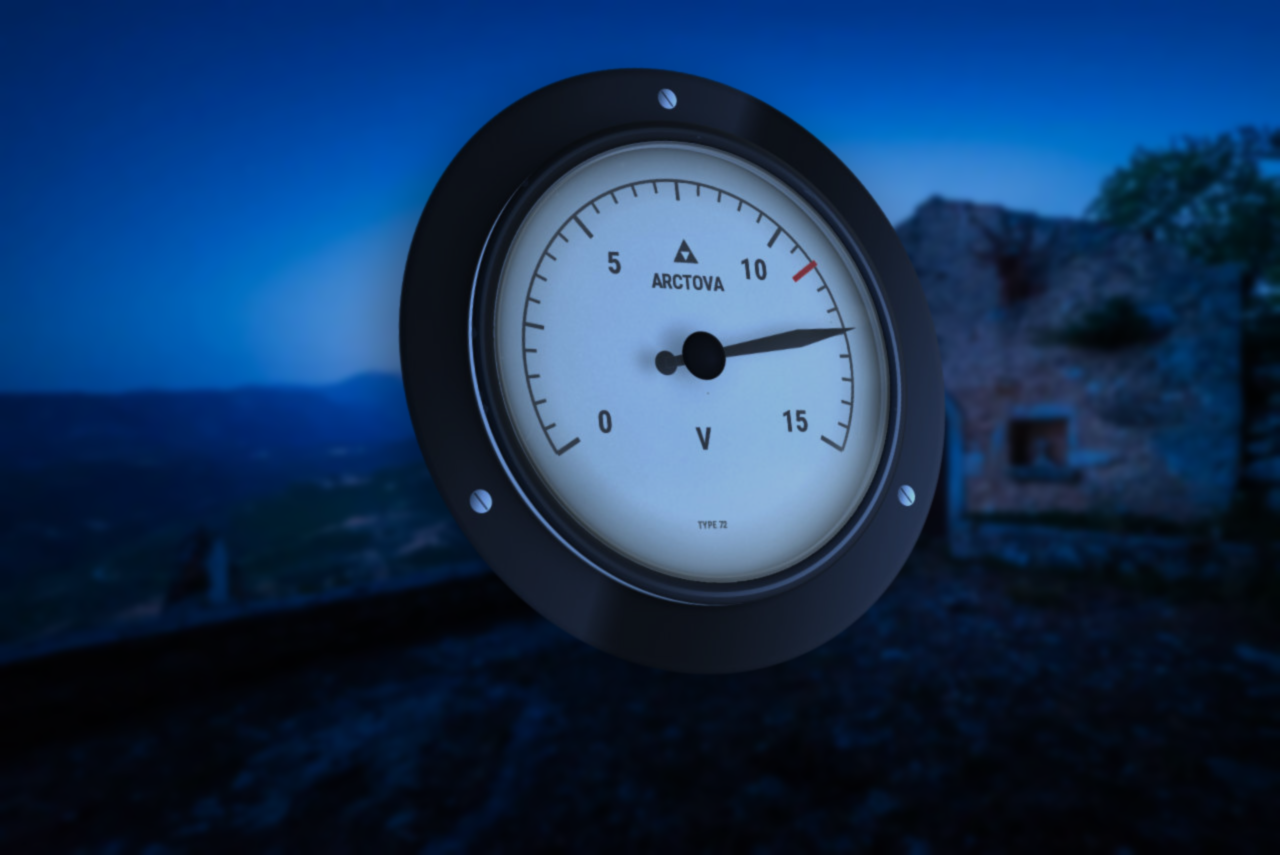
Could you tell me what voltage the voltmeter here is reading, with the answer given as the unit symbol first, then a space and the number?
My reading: V 12.5
